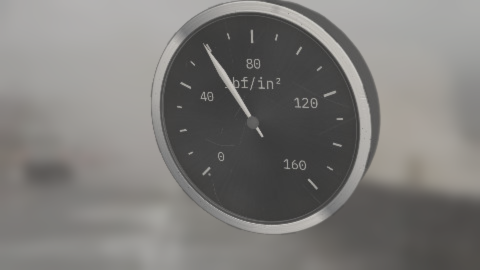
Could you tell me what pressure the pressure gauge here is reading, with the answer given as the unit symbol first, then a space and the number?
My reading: psi 60
